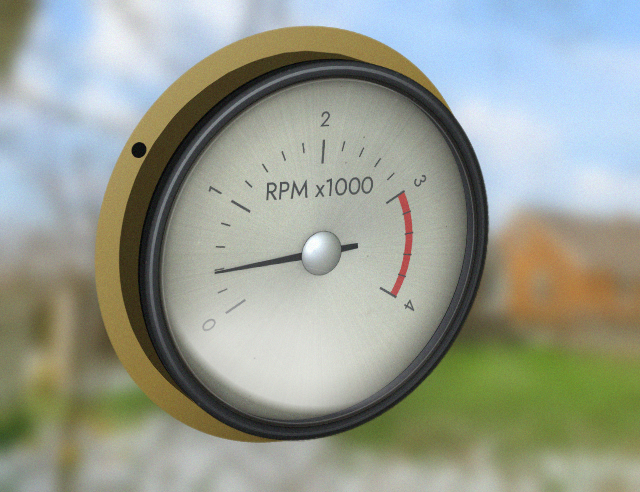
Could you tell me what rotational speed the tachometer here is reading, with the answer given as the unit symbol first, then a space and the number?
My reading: rpm 400
